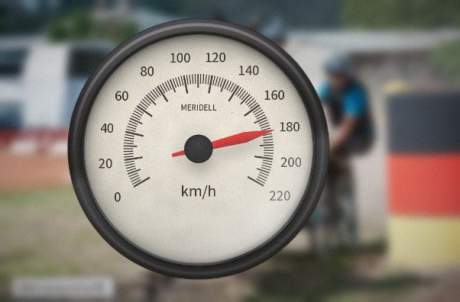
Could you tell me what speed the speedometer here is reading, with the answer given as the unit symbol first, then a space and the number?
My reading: km/h 180
